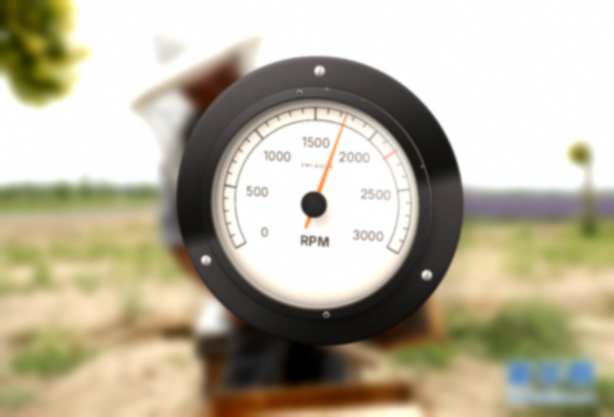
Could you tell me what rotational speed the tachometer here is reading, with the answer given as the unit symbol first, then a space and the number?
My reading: rpm 1750
